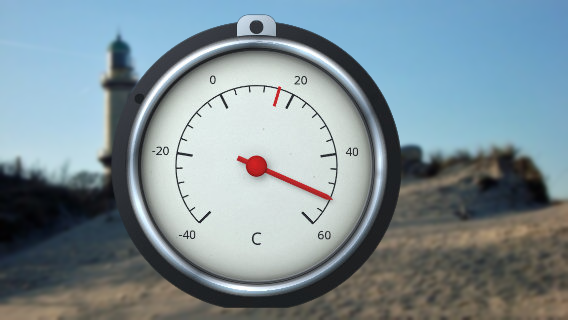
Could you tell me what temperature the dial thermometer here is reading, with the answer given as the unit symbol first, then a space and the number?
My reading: °C 52
